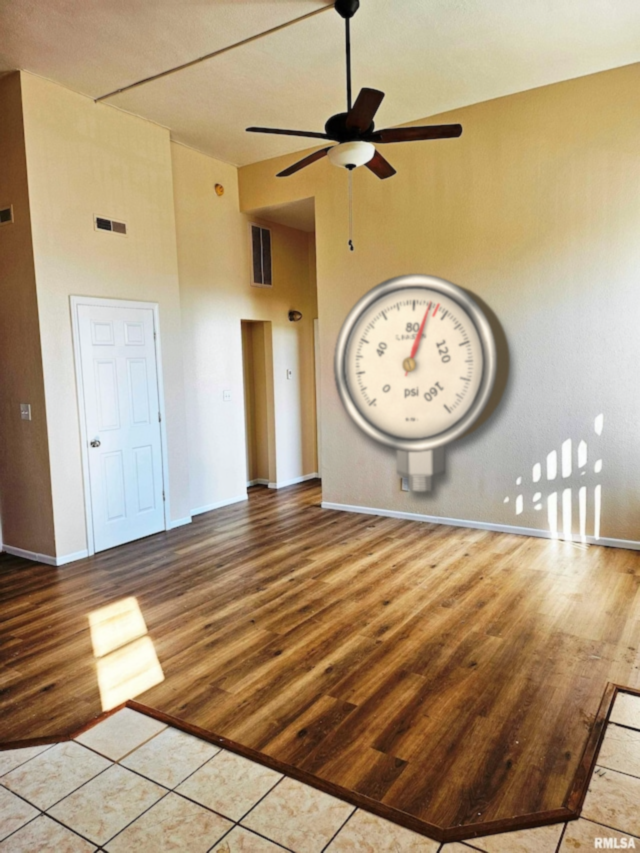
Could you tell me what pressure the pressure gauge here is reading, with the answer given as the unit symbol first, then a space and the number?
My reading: psi 90
